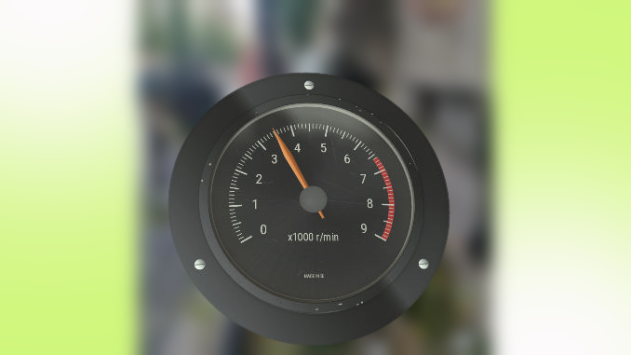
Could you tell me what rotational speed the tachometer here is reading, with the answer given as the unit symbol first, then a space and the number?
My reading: rpm 3500
